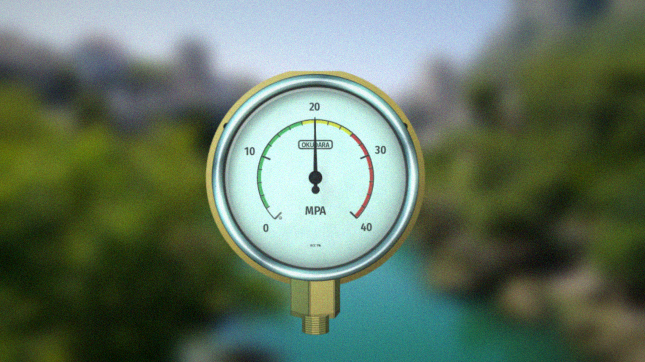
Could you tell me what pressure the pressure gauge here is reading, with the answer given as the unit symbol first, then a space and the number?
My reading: MPa 20
